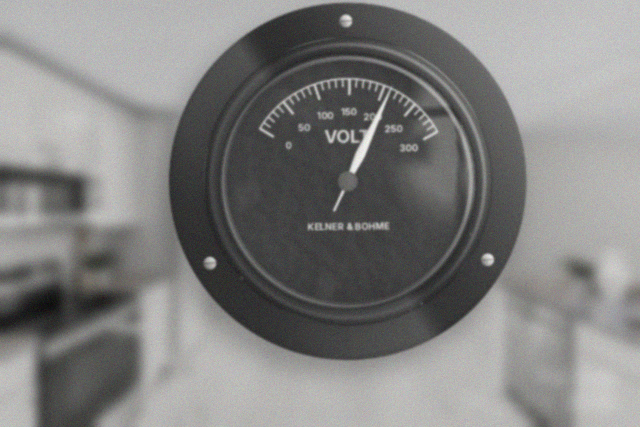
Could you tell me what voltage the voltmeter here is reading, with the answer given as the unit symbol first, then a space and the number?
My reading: V 210
